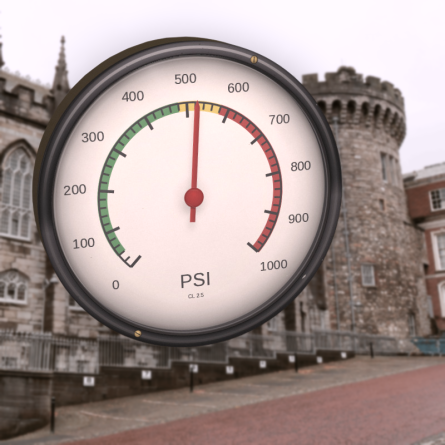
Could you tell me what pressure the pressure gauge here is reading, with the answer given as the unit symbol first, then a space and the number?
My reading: psi 520
